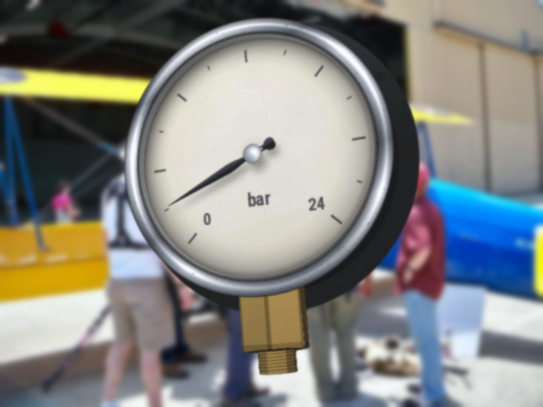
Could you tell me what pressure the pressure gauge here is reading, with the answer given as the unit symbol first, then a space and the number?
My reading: bar 2
